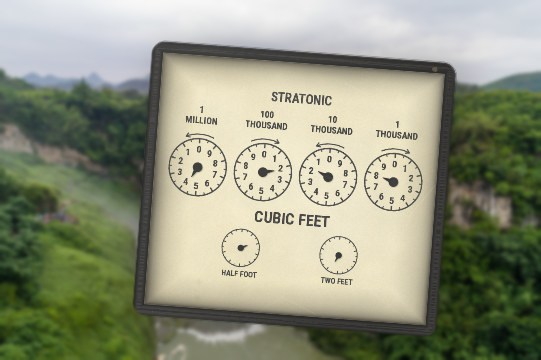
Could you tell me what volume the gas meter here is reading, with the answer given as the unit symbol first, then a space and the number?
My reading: ft³ 421800
